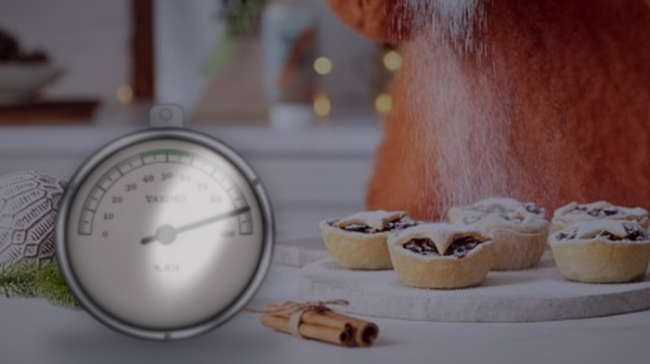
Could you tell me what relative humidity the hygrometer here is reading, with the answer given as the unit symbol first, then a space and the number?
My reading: % 90
